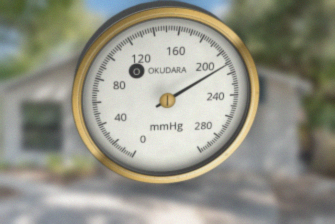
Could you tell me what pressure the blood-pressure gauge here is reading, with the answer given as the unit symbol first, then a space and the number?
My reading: mmHg 210
